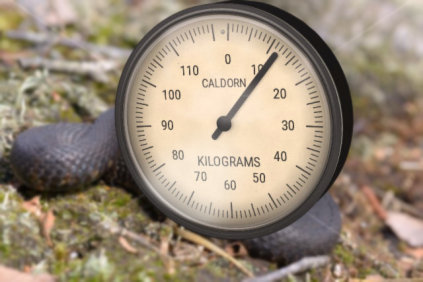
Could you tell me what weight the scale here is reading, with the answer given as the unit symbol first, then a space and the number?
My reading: kg 12
